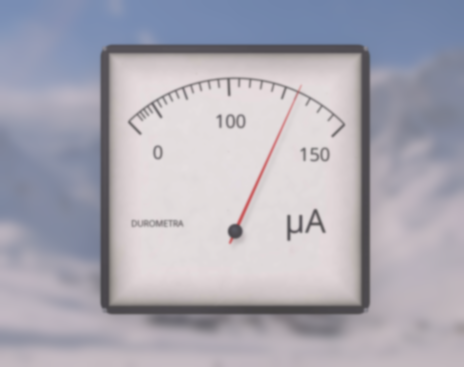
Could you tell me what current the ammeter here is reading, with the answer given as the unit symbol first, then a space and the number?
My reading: µA 130
